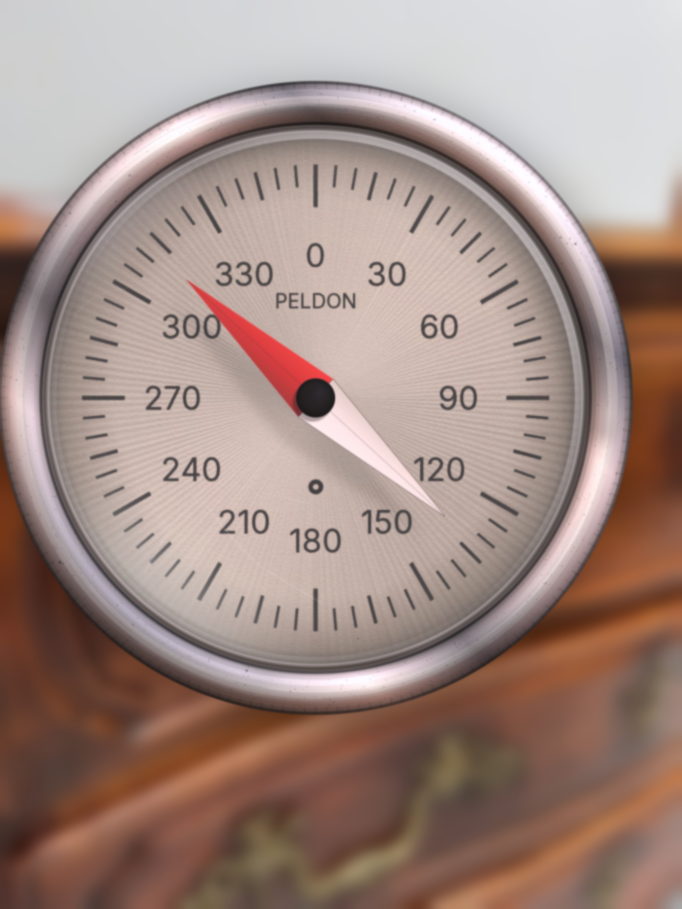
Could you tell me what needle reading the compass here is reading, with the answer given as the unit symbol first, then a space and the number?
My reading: ° 312.5
